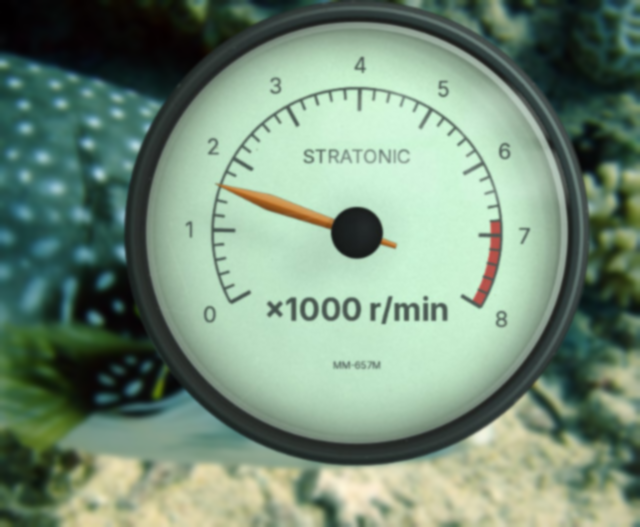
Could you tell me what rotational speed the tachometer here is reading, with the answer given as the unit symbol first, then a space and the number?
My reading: rpm 1600
